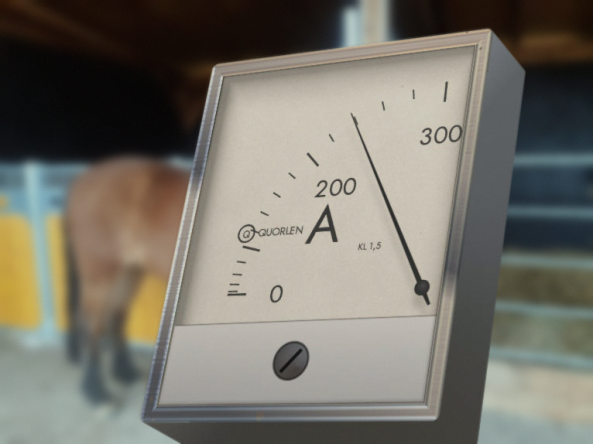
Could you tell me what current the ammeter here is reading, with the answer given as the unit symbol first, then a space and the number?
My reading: A 240
